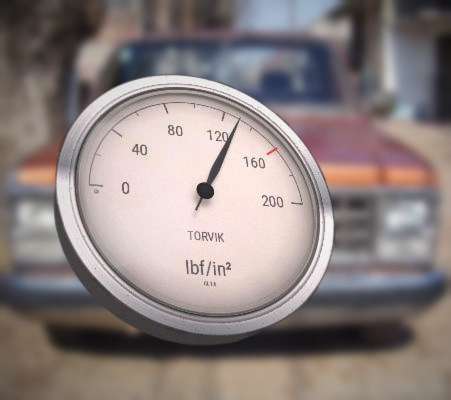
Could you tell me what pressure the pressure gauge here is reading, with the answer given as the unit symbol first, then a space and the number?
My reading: psi 130
